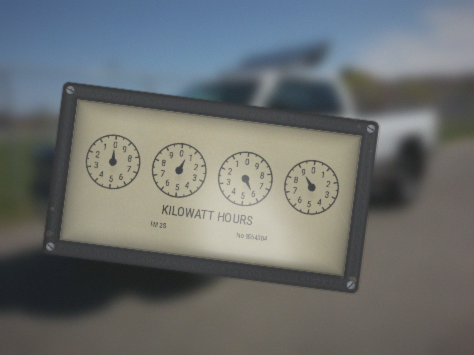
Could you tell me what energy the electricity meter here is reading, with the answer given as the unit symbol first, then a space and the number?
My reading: kWh 59
